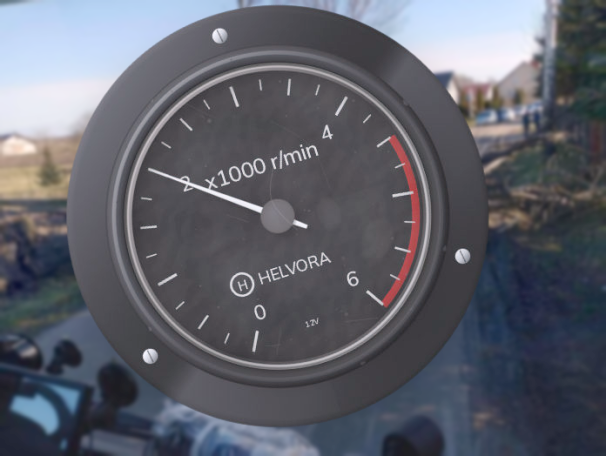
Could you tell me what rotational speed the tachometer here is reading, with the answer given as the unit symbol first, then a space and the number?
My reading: rpm 2000
